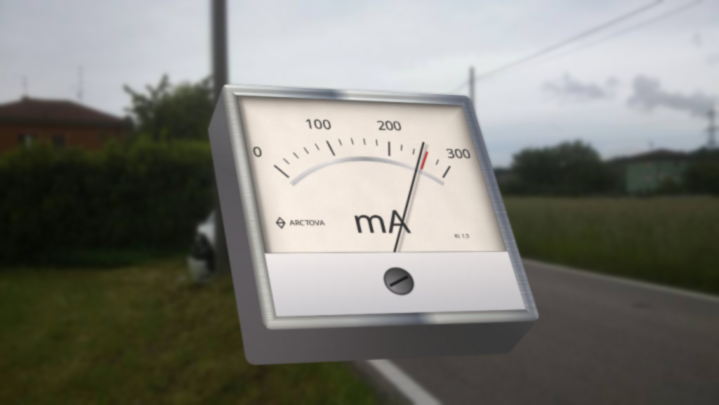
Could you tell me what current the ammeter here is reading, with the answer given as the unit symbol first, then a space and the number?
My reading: mA 250
